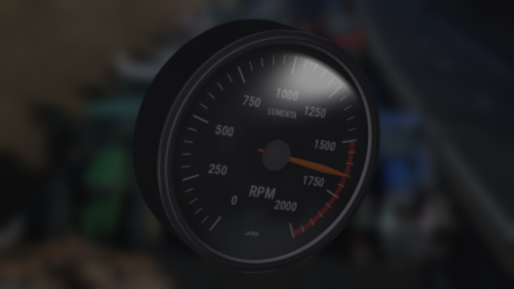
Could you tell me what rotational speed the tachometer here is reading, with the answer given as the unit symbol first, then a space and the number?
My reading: rpm 1650
